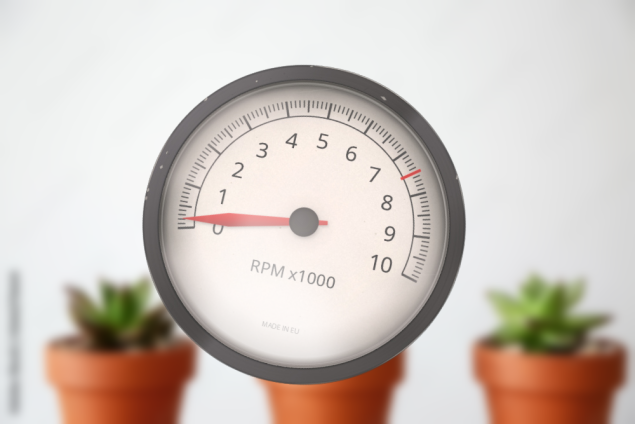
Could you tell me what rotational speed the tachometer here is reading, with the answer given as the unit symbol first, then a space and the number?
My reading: rpm 200
